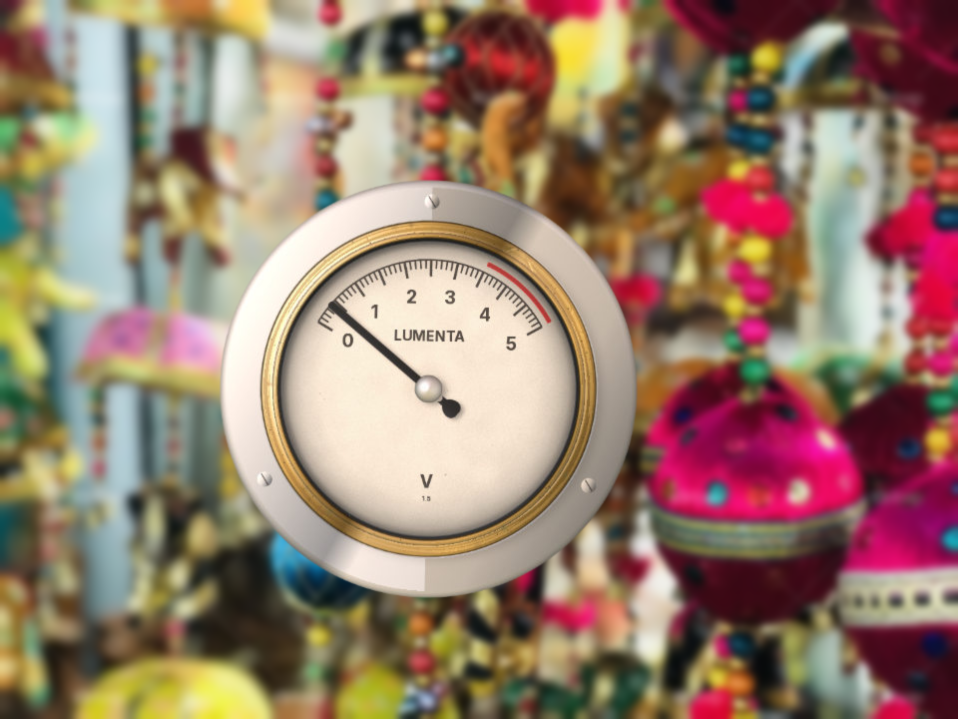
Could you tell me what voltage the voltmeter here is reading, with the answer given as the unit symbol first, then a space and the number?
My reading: V 0.4
